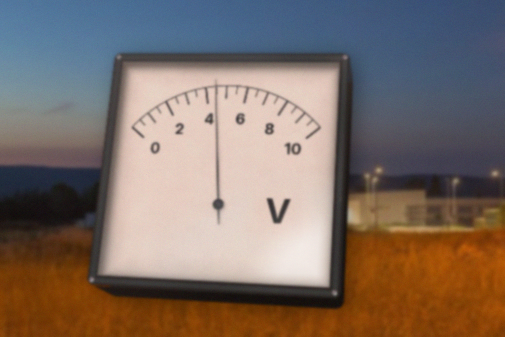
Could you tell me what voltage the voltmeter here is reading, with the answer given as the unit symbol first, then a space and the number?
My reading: V 4.5
